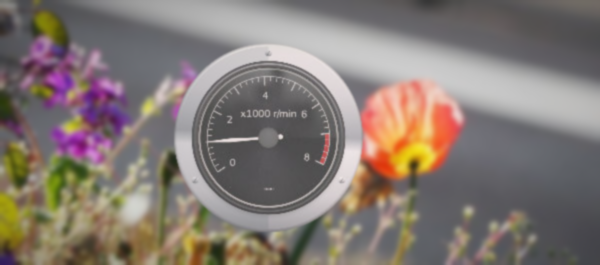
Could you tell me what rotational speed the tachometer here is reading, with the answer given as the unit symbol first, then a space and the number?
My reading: rpm 1000
